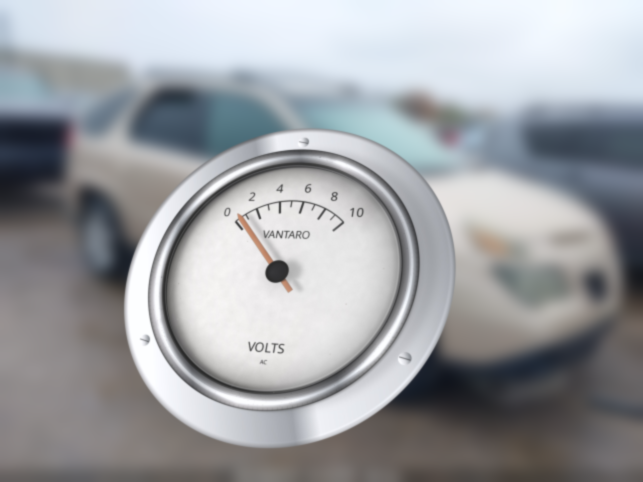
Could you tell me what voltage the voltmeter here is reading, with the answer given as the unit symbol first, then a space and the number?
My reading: V 0.5
